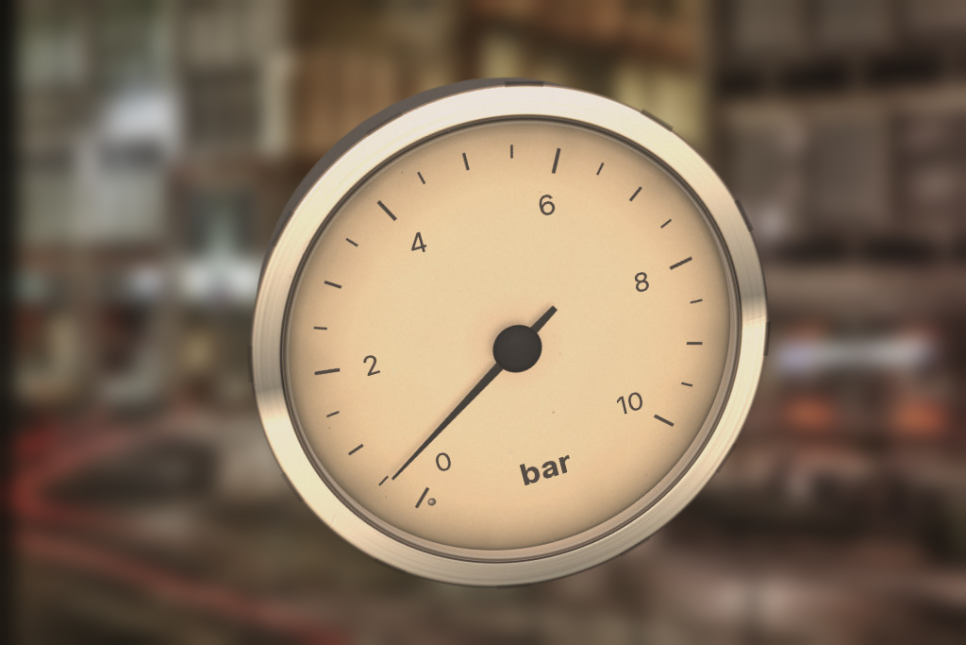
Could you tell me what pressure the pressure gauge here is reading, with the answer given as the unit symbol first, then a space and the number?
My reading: bar 0.5
